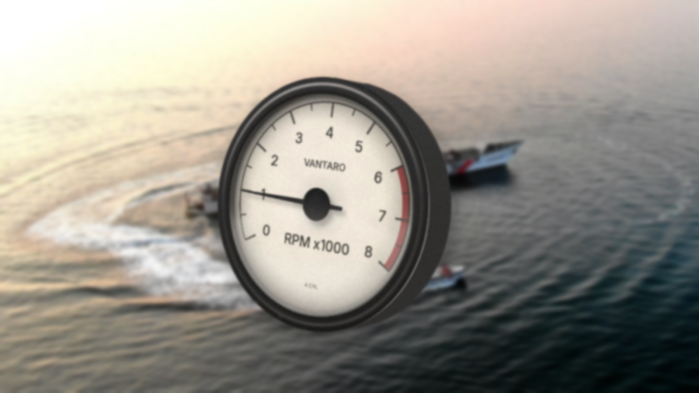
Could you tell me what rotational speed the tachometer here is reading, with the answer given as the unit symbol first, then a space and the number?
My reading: rpm 1000
